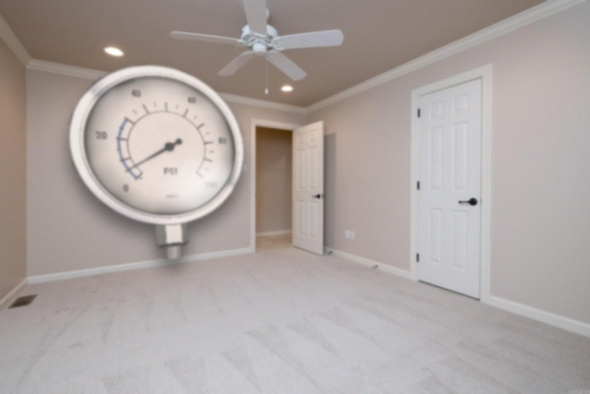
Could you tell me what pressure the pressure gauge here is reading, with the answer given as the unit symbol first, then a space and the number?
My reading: psi 5
